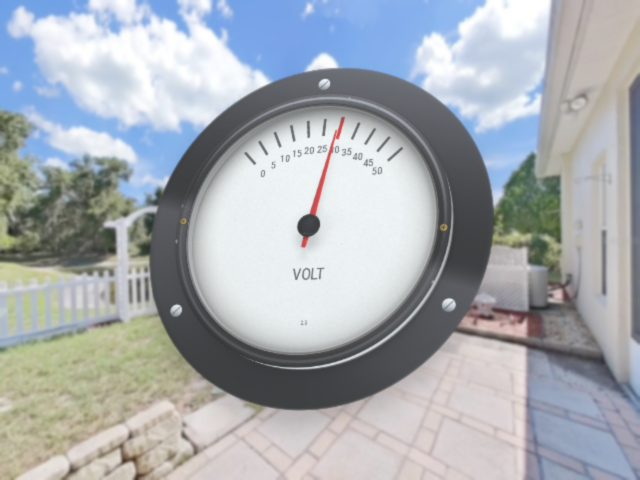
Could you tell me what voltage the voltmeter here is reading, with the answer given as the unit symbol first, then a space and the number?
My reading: V 30
